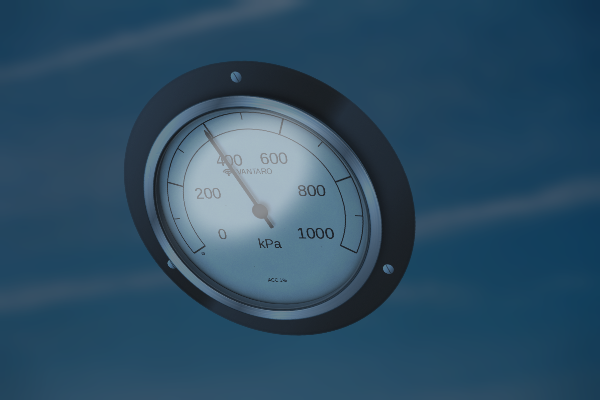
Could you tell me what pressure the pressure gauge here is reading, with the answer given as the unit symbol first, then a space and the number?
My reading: kPa 400
